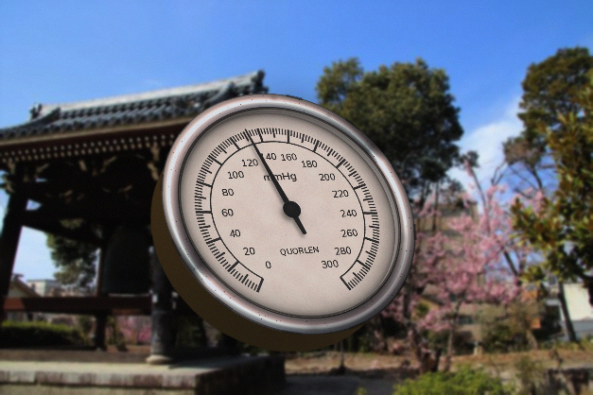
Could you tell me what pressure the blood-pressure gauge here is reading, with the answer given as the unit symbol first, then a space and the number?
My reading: mmHg 130
